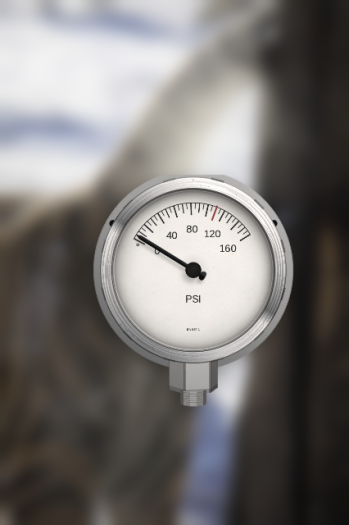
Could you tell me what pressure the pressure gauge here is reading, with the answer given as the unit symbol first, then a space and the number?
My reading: psi 5
